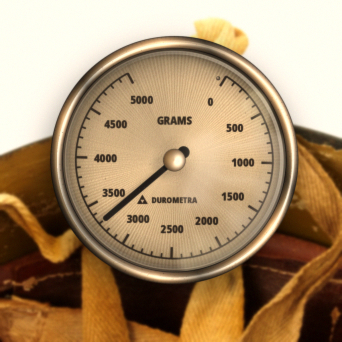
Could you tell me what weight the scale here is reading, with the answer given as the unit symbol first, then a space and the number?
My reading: g 3300
